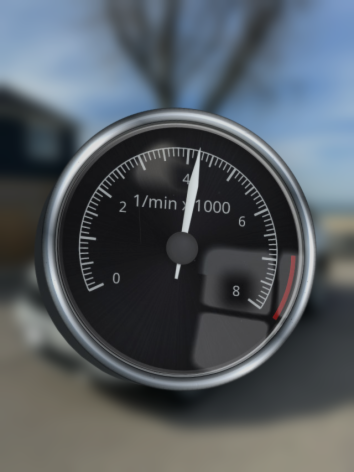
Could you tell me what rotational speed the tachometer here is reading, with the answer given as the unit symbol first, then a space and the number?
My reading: rpm 4200
